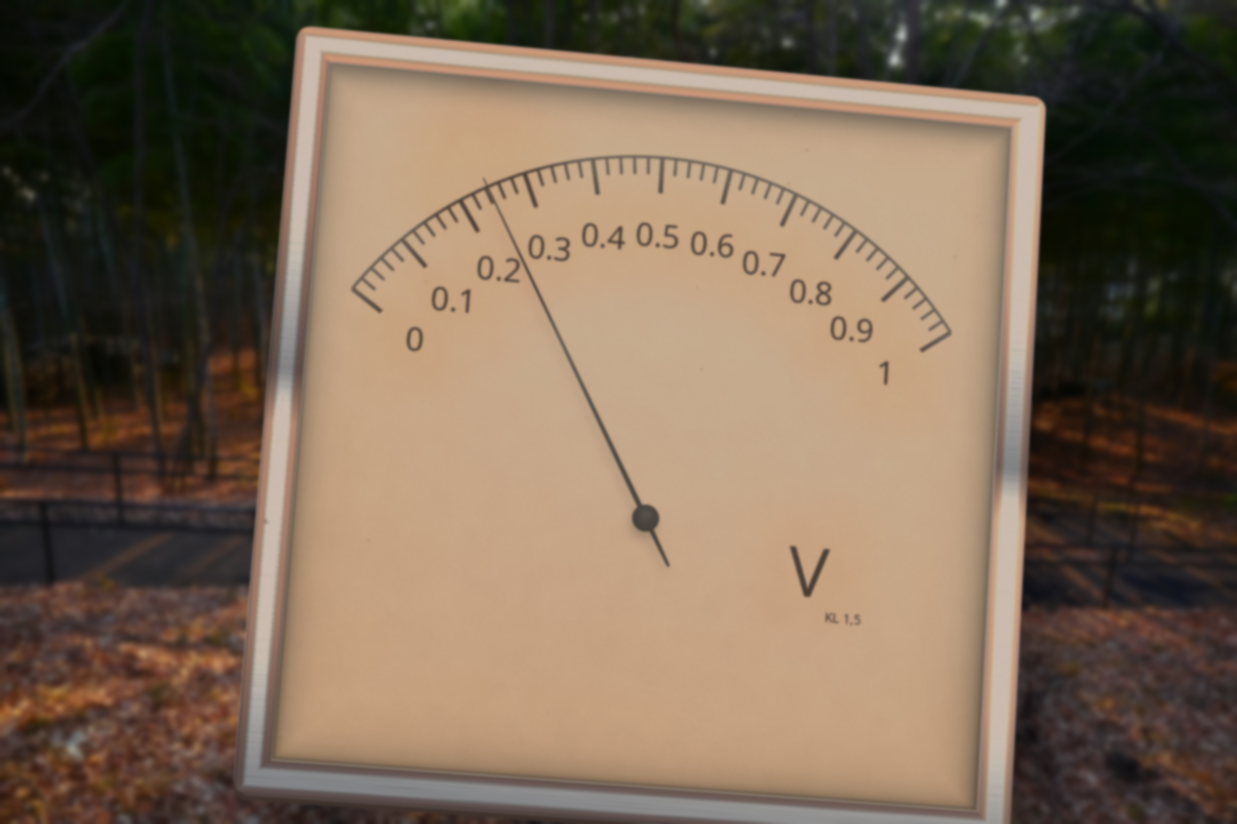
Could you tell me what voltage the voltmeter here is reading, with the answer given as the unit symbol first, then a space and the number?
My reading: V 0.24
